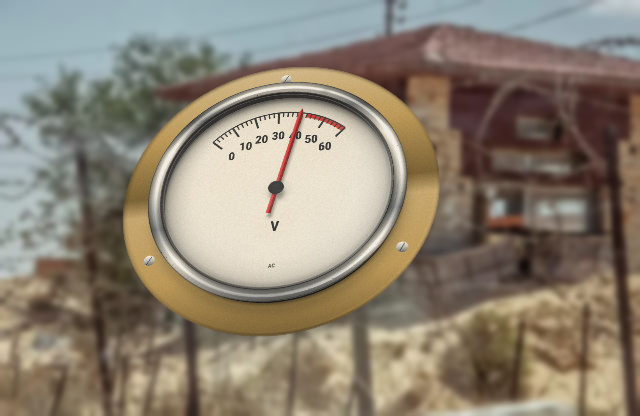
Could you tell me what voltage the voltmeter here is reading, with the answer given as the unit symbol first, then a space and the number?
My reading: V 40
